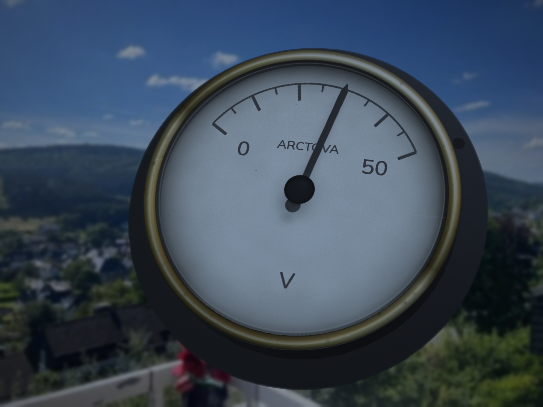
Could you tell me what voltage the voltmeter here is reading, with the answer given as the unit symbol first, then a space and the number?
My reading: V 30
